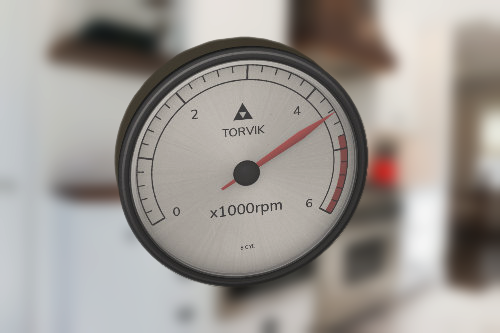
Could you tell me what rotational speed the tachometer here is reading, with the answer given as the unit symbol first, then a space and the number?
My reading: rpm 4400
